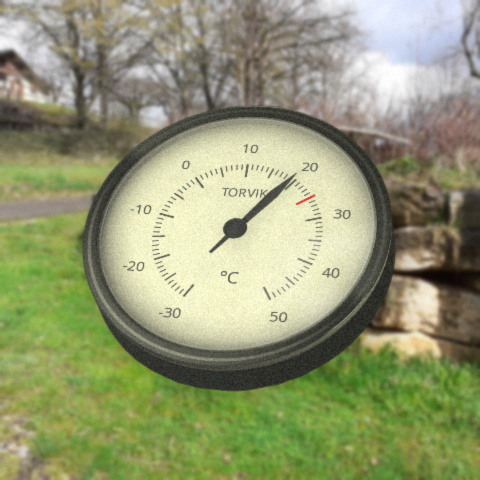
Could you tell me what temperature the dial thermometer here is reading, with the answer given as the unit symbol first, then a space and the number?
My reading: °C 20
